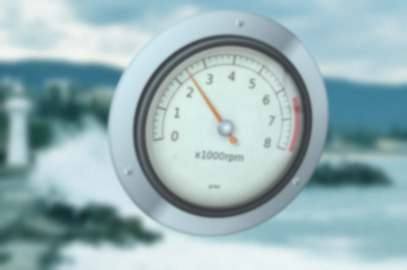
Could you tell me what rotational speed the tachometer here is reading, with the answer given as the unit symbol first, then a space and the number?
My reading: rpm 2400
